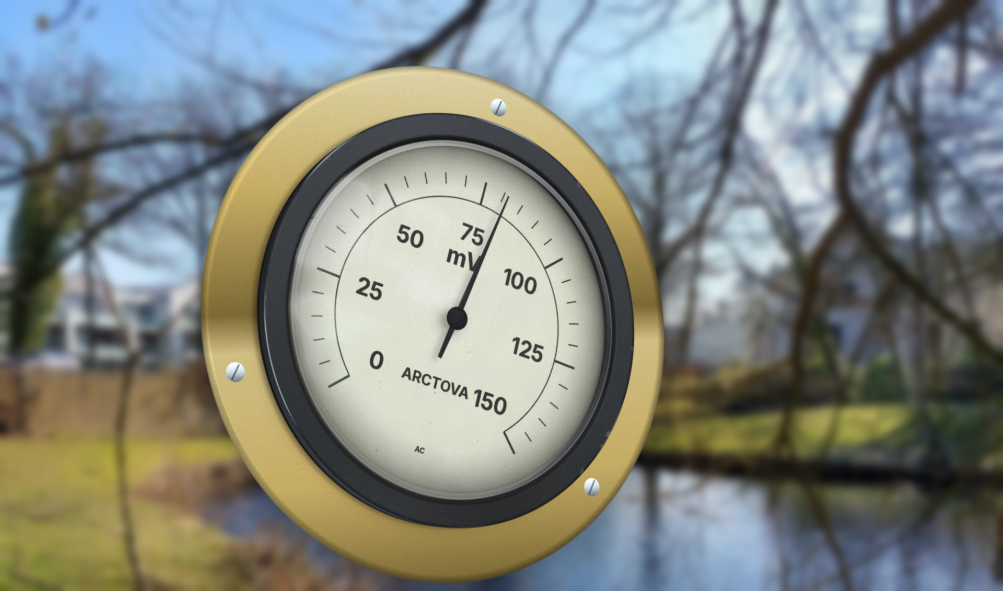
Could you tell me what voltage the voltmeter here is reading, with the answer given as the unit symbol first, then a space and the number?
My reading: mV 80
